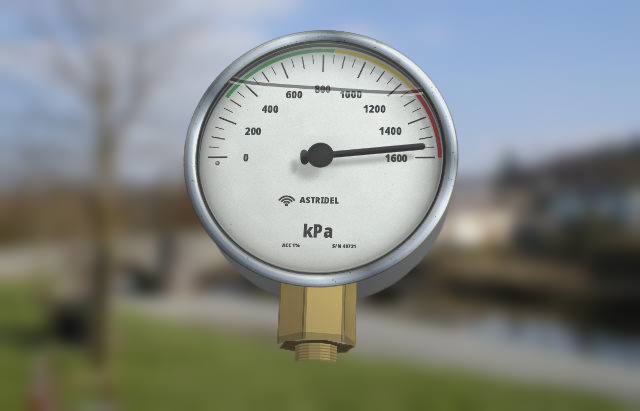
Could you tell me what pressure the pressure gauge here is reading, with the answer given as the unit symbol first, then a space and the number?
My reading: kPa 1550
